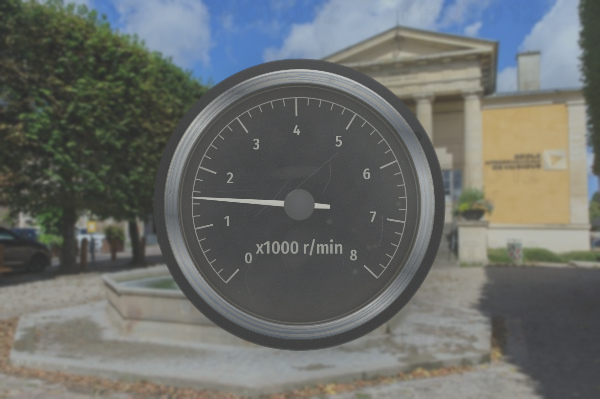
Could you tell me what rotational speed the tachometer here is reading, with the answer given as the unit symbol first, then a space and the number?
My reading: rpm 1500
